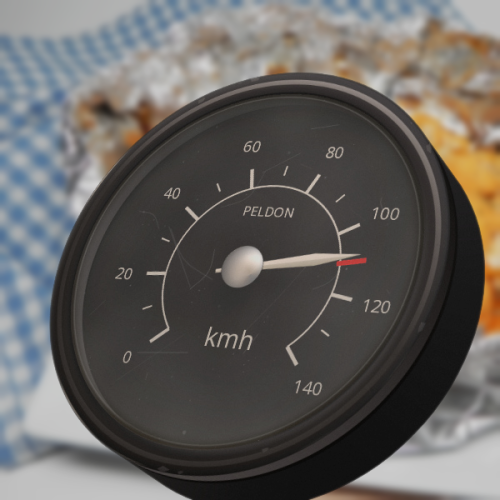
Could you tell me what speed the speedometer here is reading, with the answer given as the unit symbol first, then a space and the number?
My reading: km/h 110
